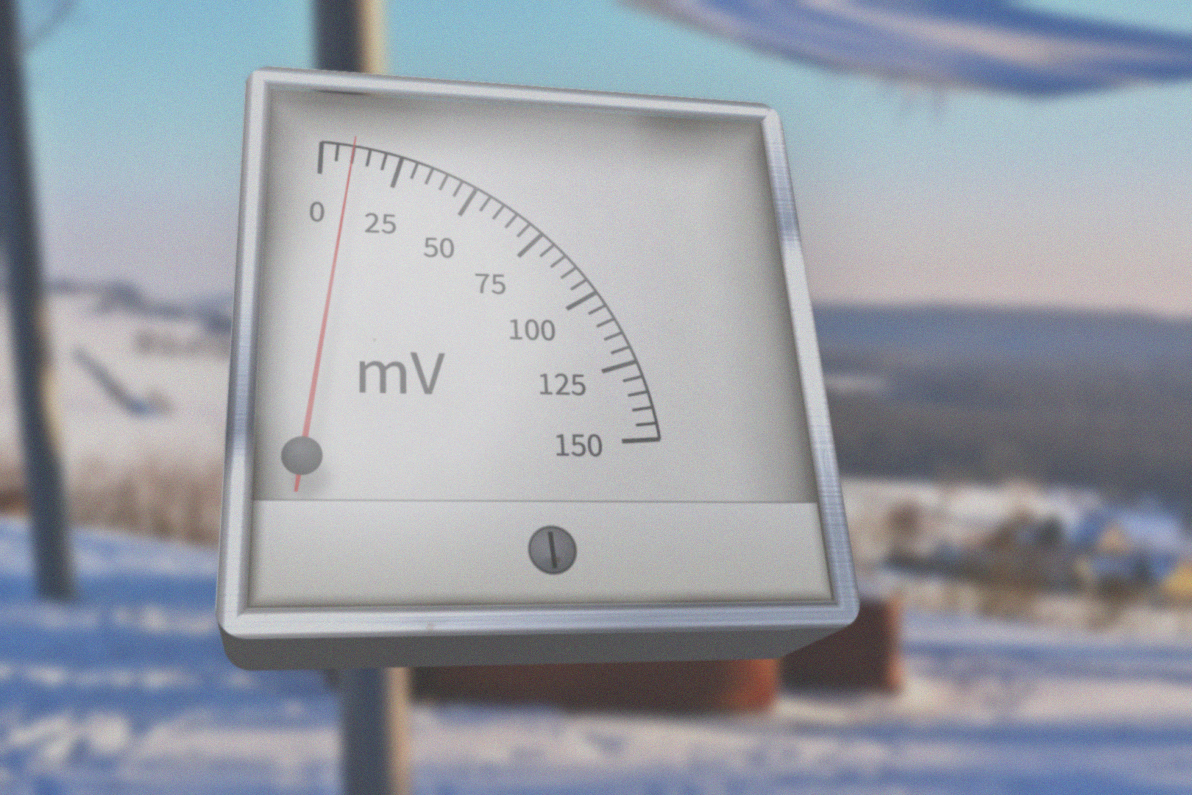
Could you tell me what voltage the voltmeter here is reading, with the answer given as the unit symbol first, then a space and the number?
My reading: mV 10
